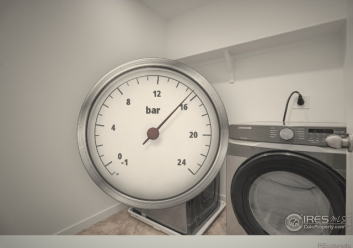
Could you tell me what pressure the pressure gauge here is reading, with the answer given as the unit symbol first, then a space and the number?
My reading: bar 15.5
